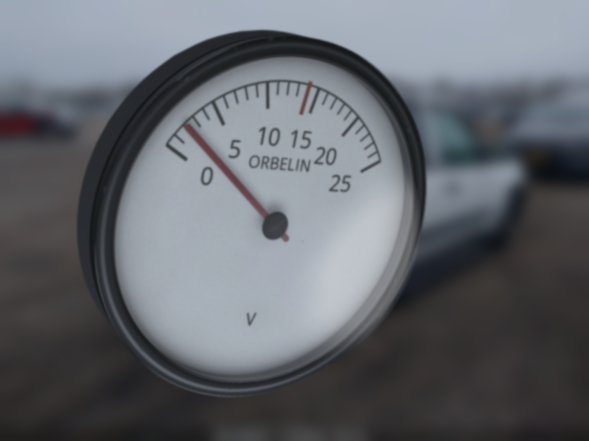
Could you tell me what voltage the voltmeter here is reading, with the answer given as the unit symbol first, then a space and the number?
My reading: V 2
